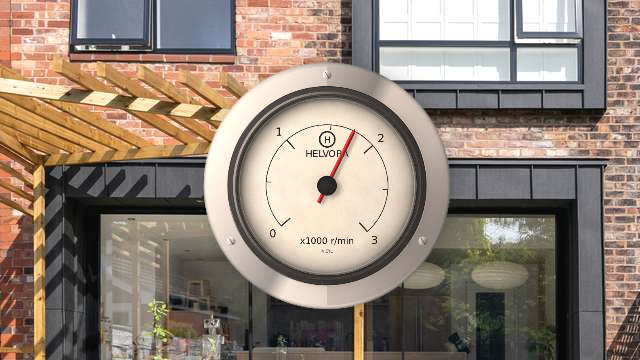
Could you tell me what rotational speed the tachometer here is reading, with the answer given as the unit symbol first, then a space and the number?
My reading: rpm 1750
